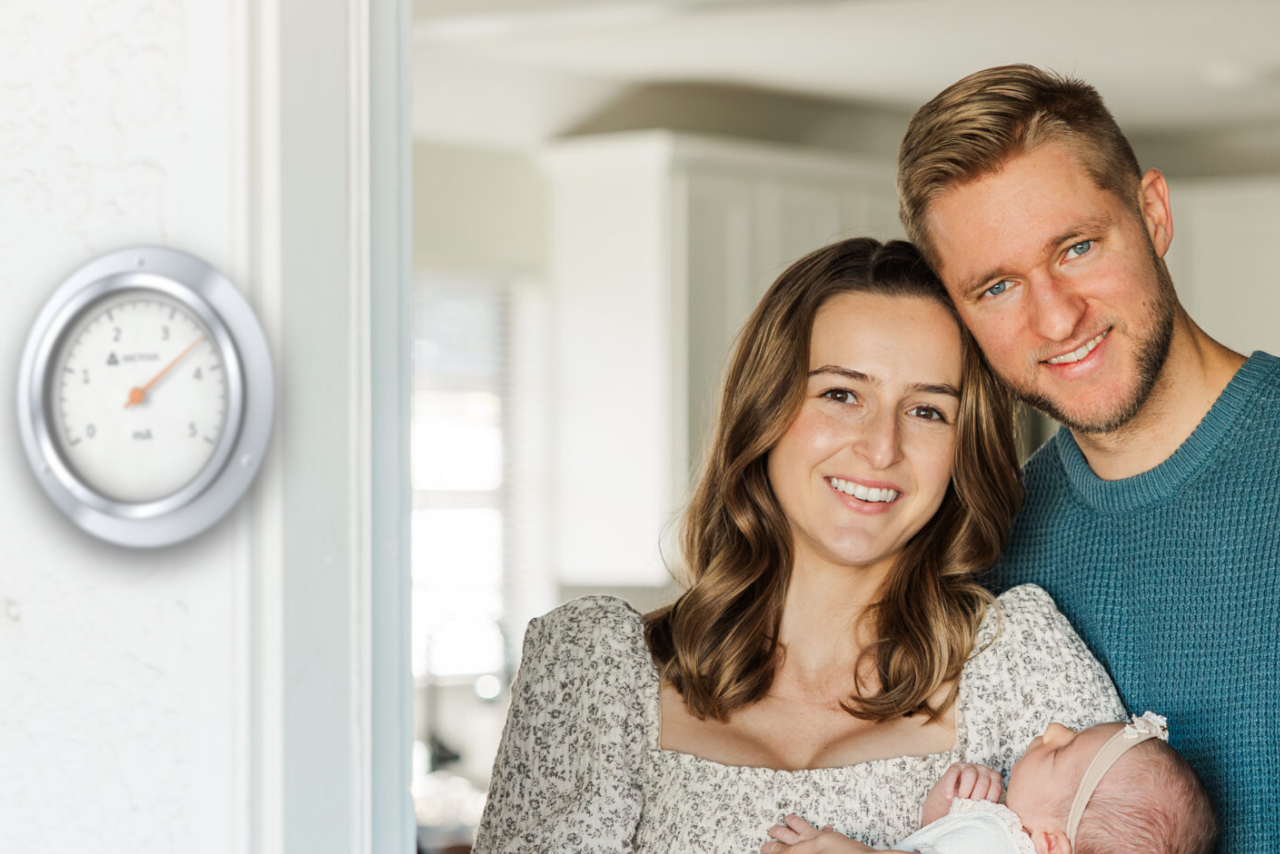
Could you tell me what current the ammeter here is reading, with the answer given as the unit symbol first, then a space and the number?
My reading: mA 3.6
